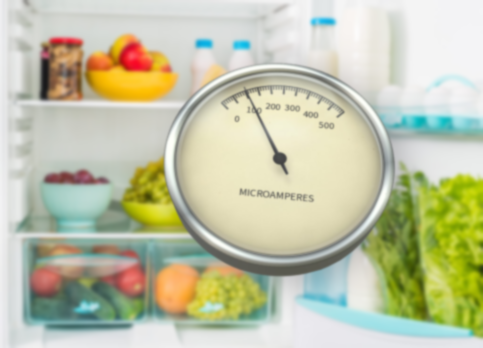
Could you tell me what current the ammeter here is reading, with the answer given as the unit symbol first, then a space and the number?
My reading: µA 100
